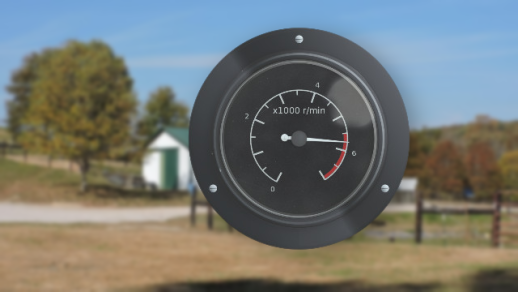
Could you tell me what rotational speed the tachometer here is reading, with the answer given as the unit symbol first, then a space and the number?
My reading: rpm 5750
